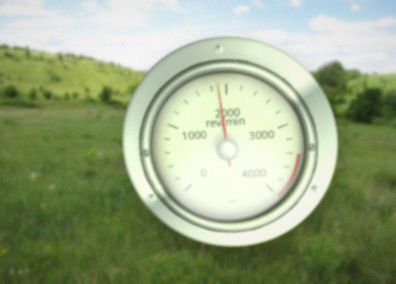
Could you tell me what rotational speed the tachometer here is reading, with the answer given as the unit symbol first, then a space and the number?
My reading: rpm 1900
